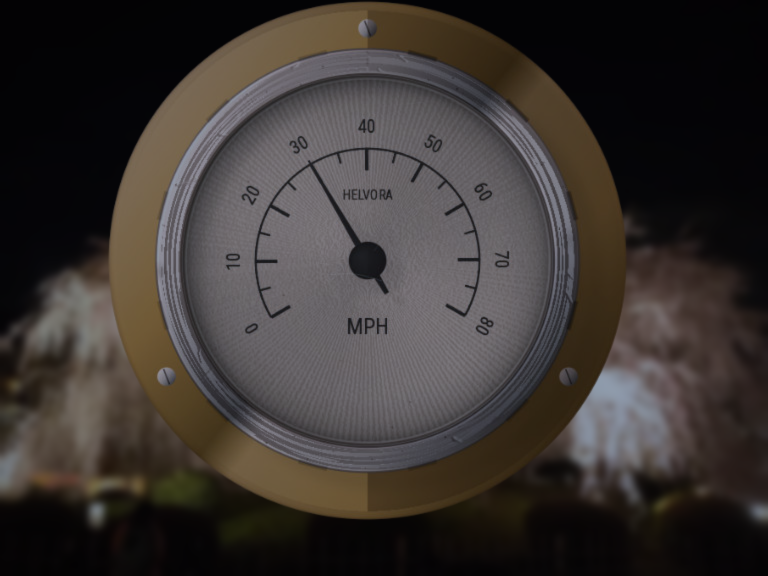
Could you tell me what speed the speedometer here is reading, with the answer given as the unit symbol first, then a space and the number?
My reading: mph 30
